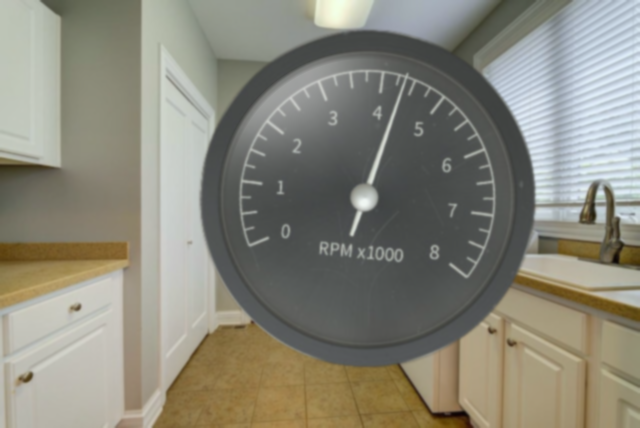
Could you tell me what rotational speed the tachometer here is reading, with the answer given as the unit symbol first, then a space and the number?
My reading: rpm 4375
